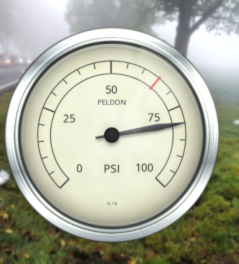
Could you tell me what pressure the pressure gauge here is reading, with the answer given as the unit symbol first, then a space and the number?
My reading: psi 80
